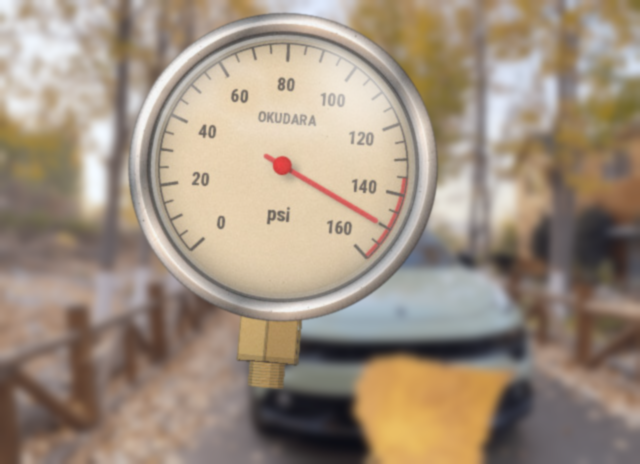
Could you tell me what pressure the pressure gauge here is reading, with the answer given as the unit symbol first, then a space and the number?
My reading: psi 150
